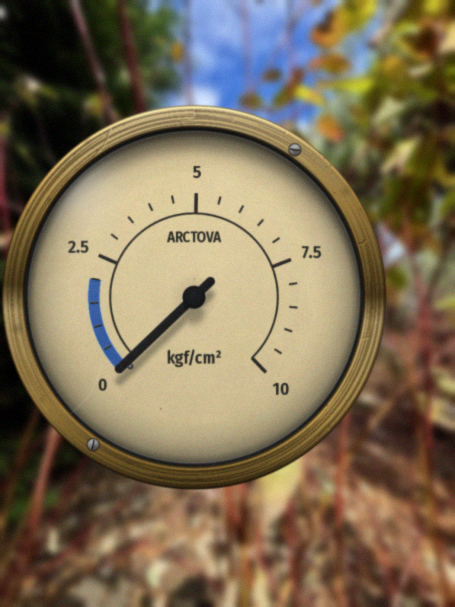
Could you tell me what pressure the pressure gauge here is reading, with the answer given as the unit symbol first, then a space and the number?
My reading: kg/cm² 0
